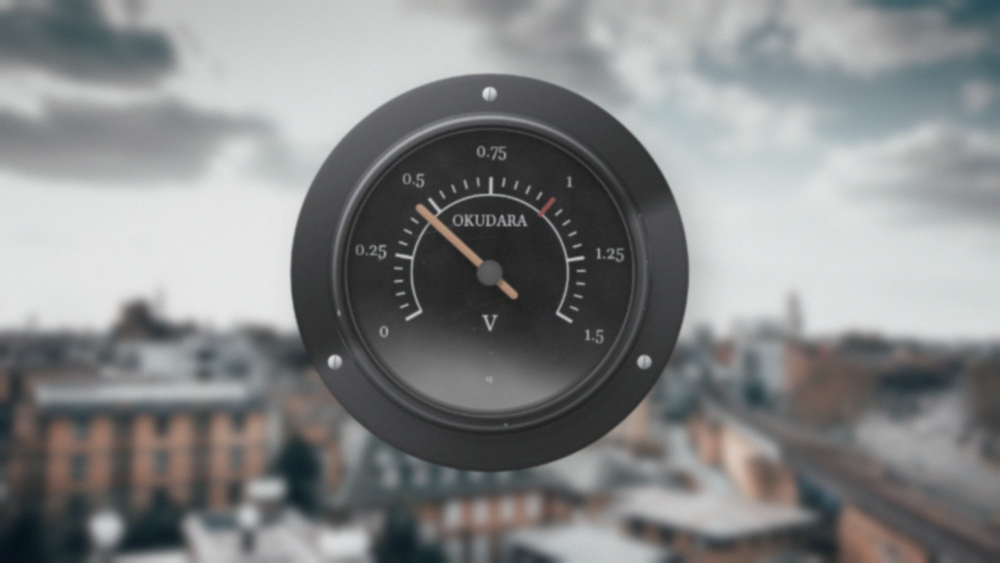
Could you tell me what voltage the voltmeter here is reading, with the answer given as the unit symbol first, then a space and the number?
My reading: V 0.45
